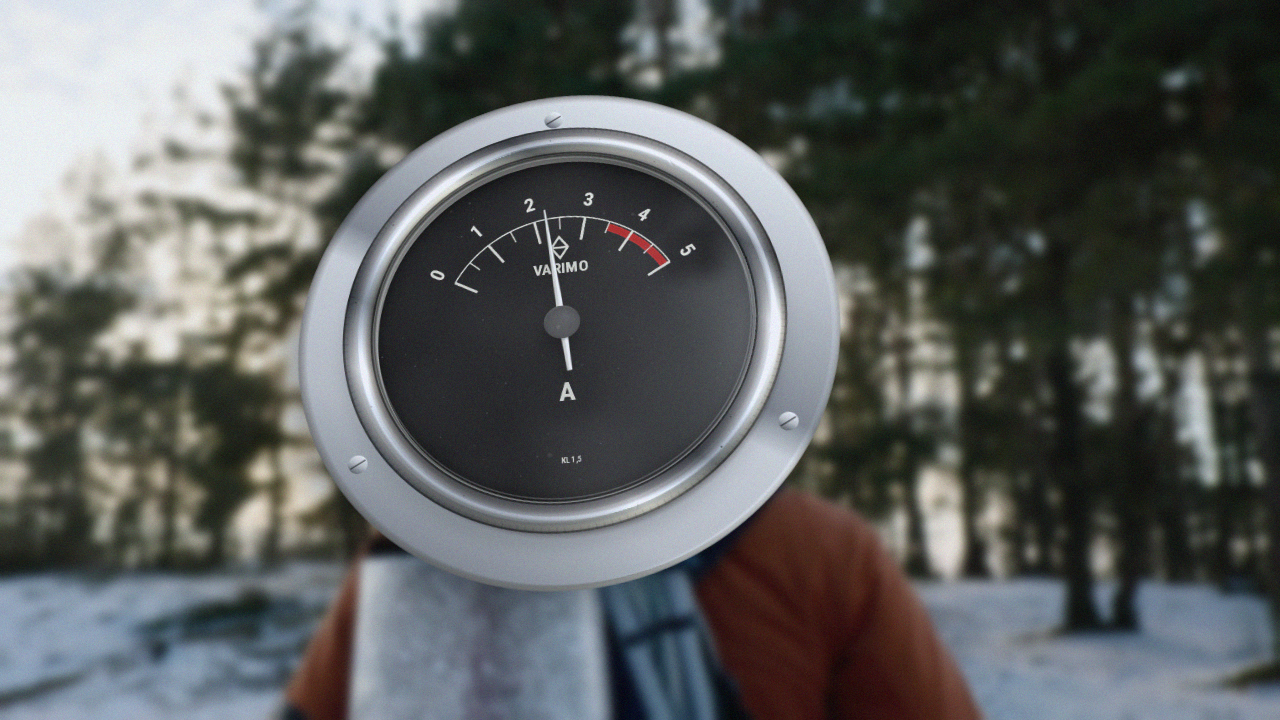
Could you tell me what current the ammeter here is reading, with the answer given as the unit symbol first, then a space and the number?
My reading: A 2.25
